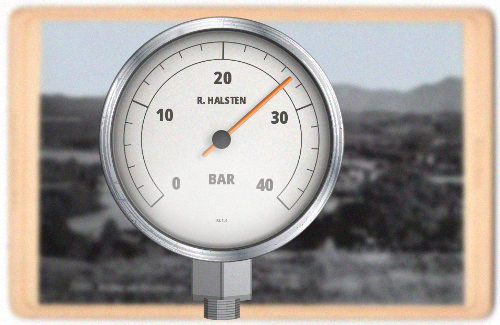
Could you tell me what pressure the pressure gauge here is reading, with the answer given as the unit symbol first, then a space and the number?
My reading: bar 27
